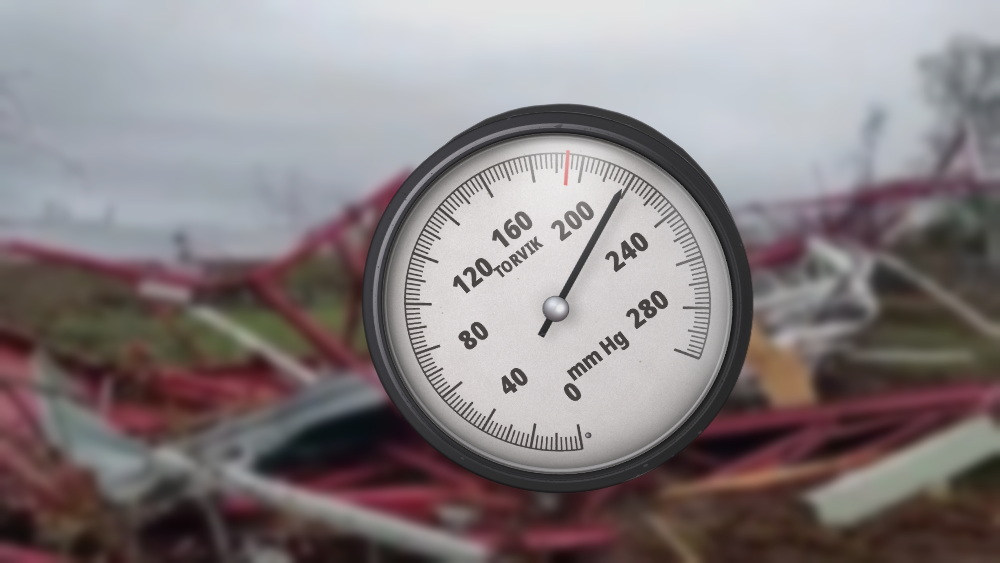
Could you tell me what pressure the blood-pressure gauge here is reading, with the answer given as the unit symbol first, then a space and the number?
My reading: mmHg 218
